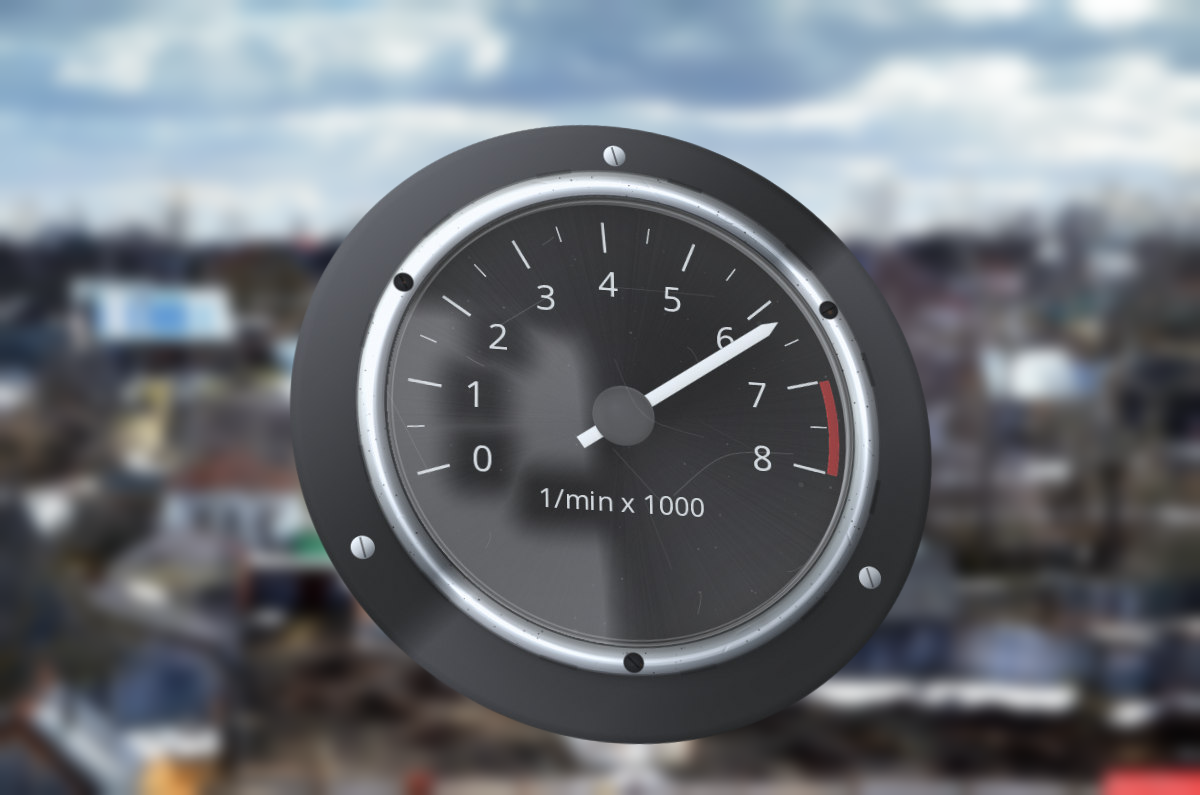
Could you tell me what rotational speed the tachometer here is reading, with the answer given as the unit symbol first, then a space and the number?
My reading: rpm 6250
